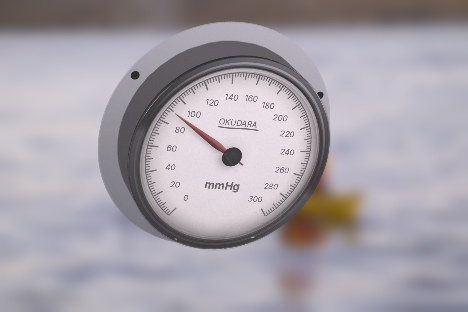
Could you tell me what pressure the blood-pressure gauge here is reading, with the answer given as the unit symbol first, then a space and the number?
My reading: mmHg 90
